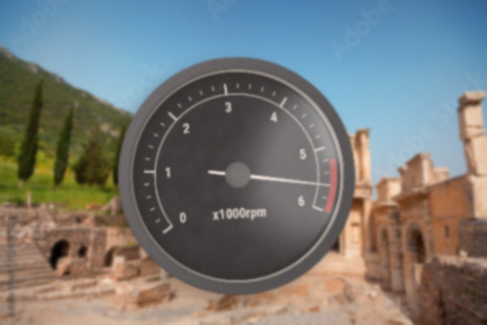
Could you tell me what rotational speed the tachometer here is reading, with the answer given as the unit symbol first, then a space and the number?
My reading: rpm 5600
